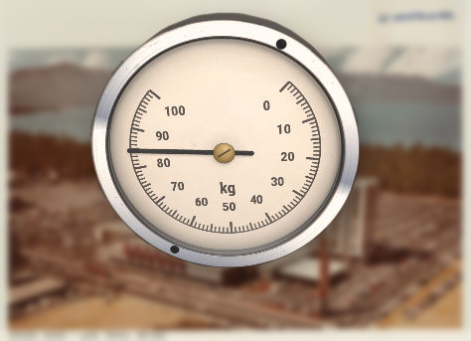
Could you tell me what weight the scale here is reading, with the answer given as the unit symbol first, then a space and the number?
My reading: kg 85
